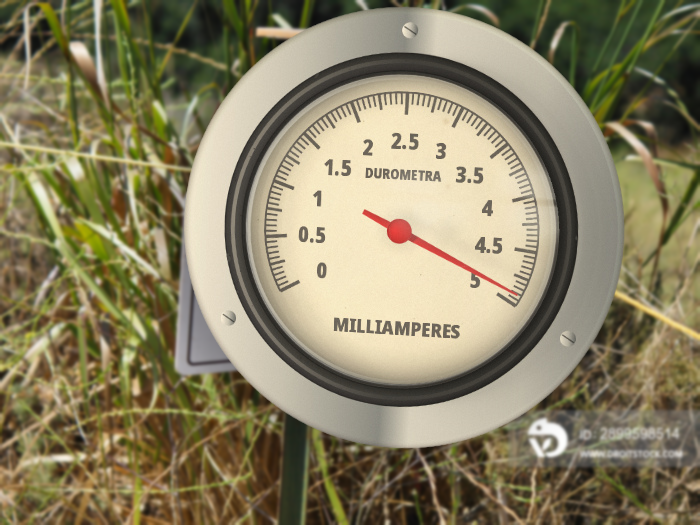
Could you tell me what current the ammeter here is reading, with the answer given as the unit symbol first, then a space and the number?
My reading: mA 4.9
